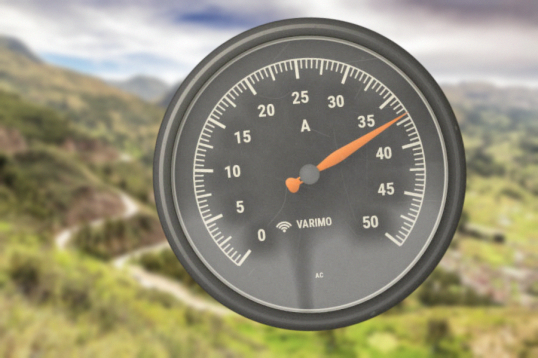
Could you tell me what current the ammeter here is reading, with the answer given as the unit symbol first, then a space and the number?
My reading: A 37
